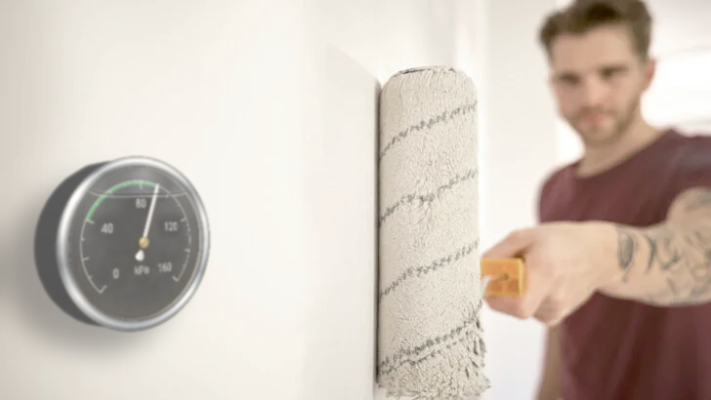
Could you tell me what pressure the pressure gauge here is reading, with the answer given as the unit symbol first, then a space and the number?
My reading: kPa 90
